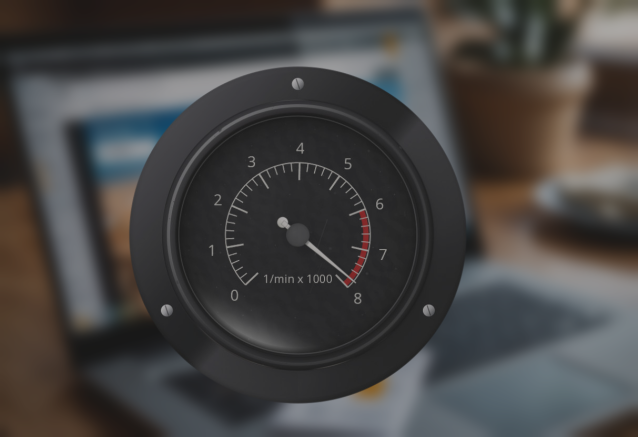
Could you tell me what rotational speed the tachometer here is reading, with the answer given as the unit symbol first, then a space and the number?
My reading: rpm 7800
